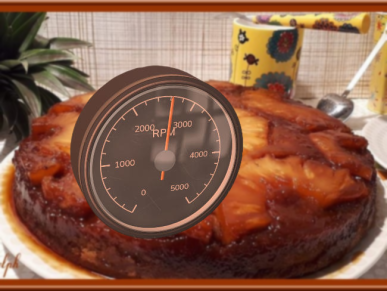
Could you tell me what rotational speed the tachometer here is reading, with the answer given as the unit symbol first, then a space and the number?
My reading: rpm 2600
